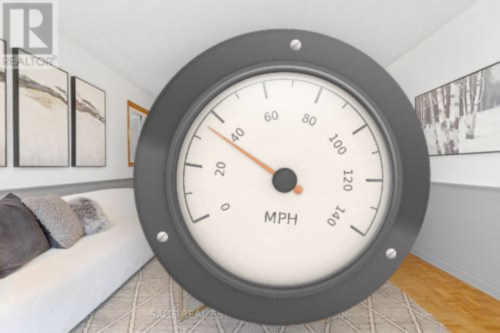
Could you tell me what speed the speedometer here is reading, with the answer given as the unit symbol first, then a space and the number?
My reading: mph 35
